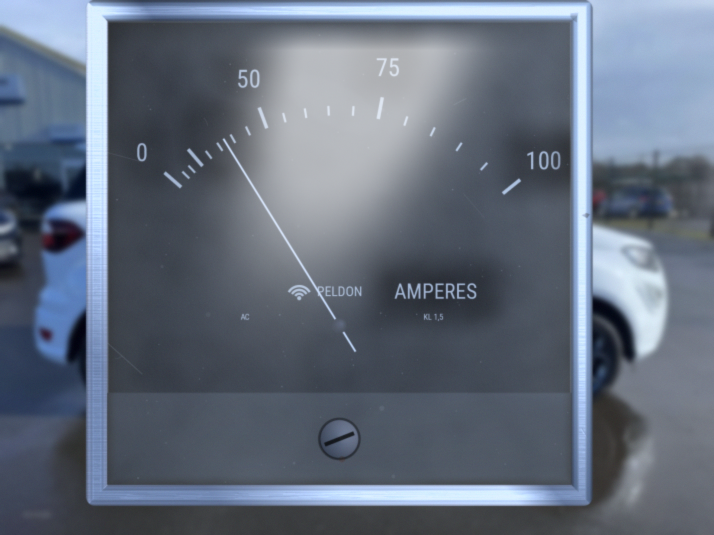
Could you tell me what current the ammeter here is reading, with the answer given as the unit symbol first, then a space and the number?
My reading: A 37.5
